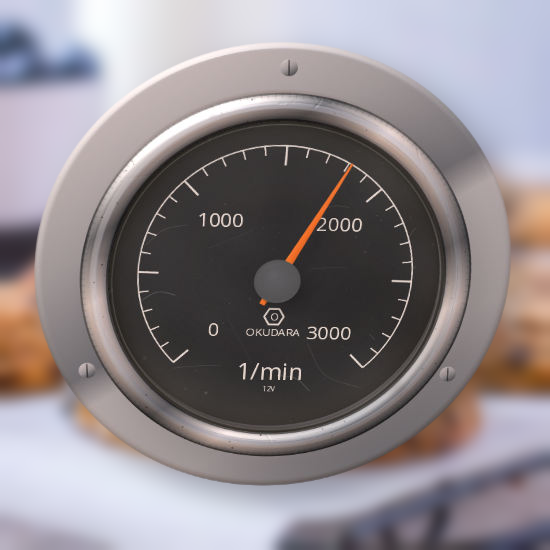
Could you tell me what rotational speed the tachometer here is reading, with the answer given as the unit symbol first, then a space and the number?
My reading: rpm 1800
